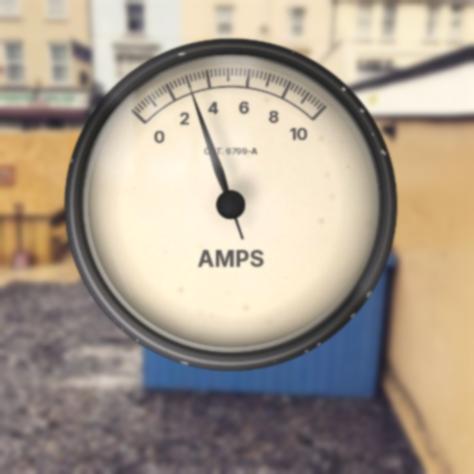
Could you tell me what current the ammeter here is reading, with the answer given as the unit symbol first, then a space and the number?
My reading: A 3
